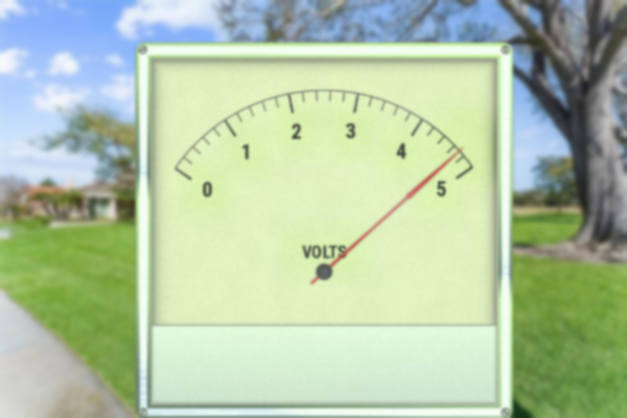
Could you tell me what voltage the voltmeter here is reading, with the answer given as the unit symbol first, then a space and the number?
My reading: V 4.7
